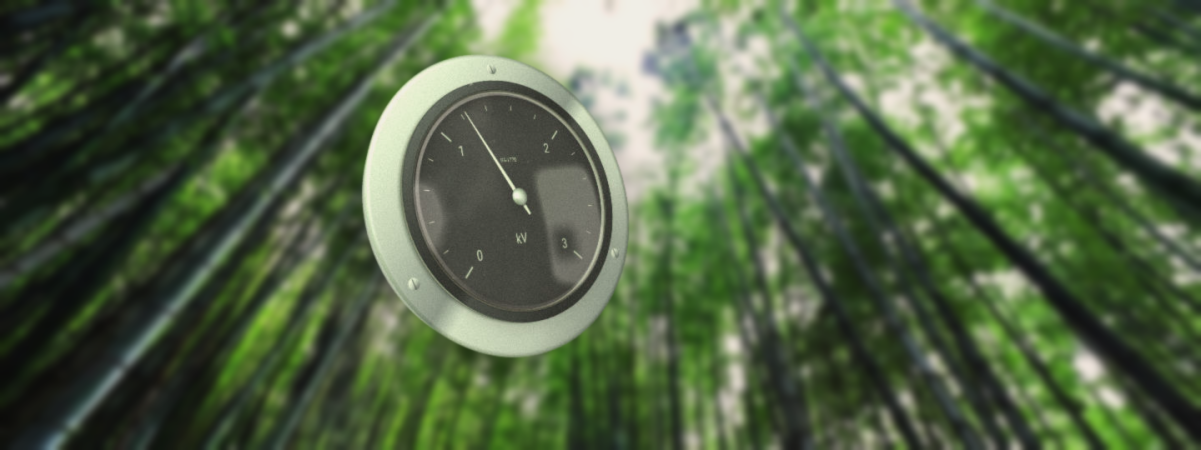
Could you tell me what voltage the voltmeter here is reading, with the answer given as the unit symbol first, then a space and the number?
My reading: kV 1.2
